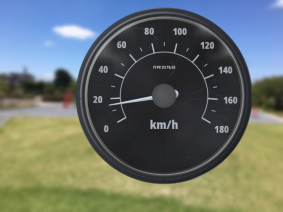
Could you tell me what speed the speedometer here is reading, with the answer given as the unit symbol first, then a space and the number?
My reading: km/h 15
